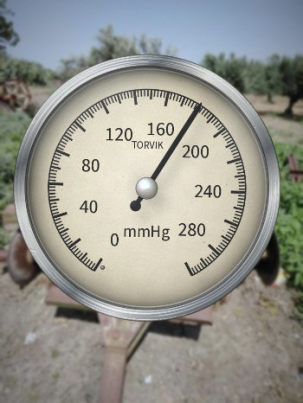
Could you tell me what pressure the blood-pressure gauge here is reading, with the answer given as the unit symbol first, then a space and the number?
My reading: mmHg 180
